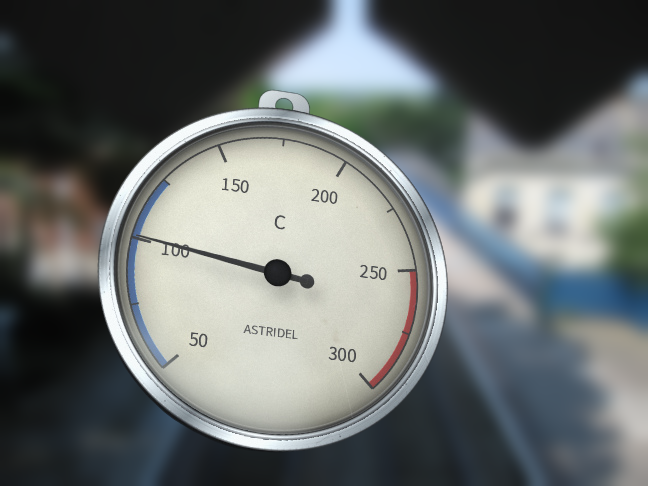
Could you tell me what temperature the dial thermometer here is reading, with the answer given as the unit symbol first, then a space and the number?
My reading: °C 100
